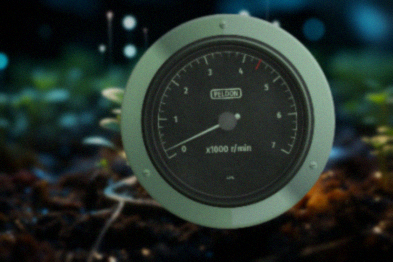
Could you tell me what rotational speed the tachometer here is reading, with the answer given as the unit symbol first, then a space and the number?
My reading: rpm 200
